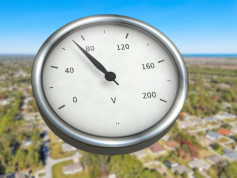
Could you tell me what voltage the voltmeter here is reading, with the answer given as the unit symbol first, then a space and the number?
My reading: V 70
